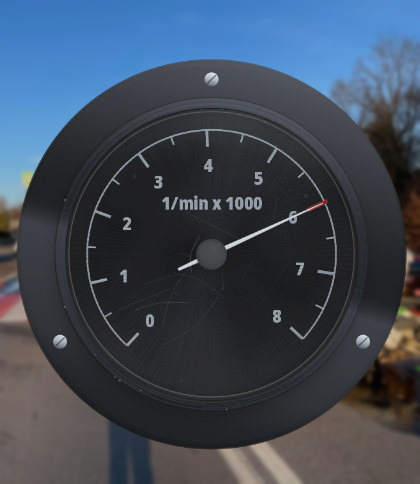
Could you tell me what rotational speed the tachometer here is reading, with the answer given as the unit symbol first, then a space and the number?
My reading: rpm 6000
